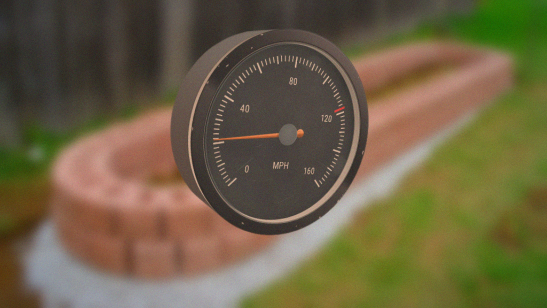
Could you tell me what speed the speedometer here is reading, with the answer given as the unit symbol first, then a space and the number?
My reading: mph 22
